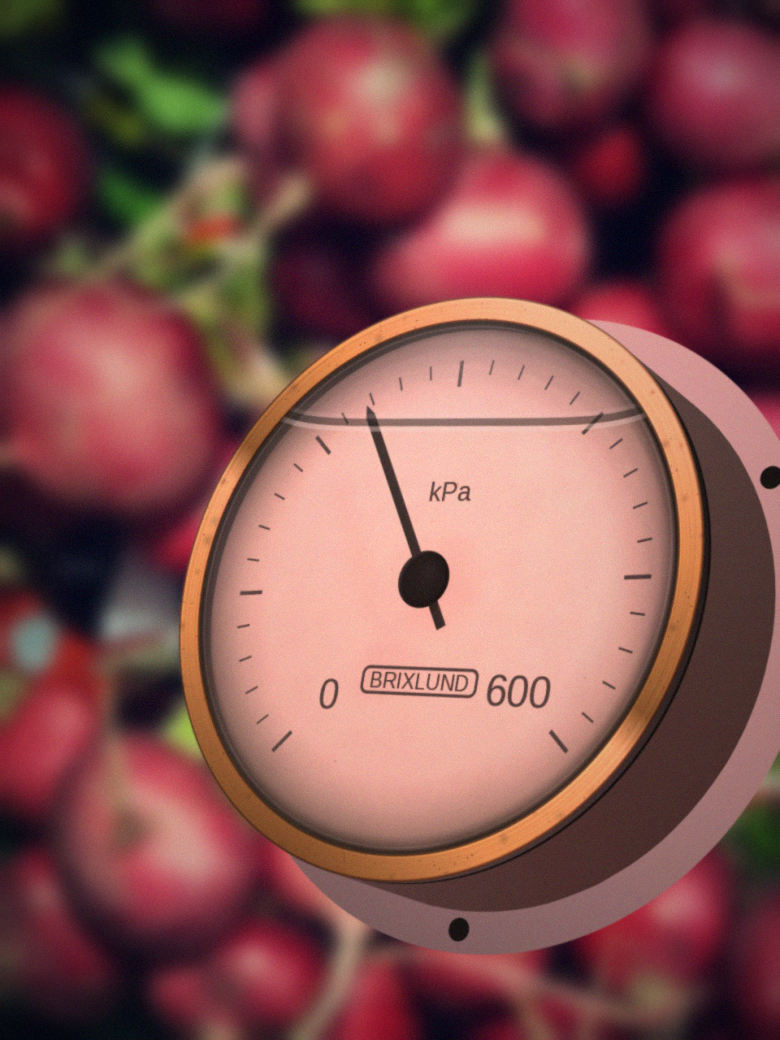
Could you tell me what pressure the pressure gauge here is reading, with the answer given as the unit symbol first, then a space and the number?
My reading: kPa 240
